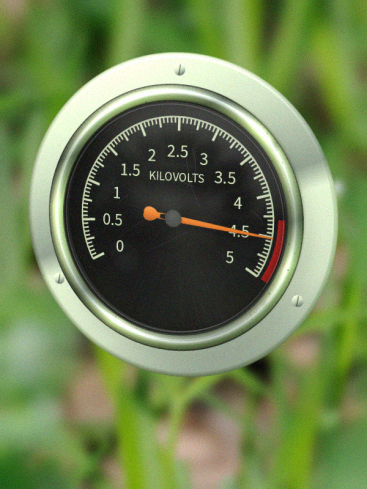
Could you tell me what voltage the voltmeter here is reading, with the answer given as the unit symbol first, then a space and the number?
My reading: kV 4.5
